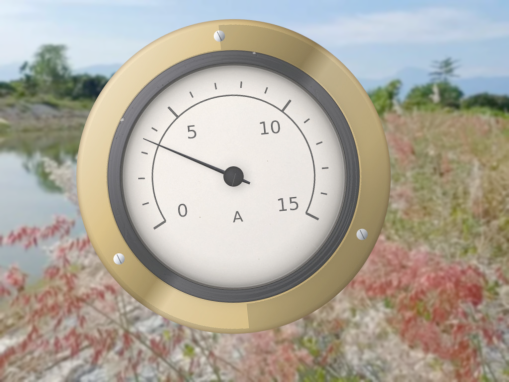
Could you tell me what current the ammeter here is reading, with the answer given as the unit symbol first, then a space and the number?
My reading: A 3.5
